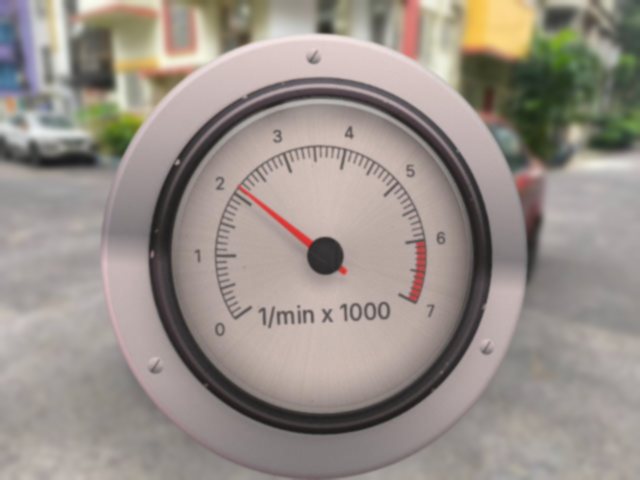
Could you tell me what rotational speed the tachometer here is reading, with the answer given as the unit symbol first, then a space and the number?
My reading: rpm 2100
